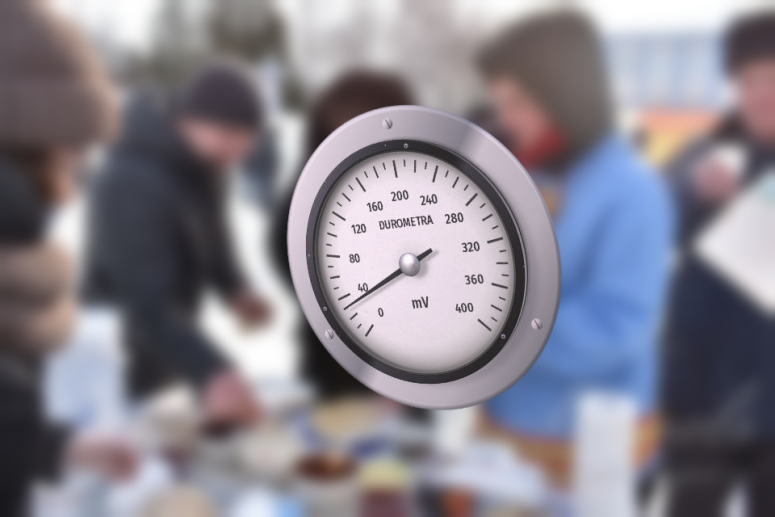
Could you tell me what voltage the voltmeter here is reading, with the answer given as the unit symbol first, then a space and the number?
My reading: mV 30
